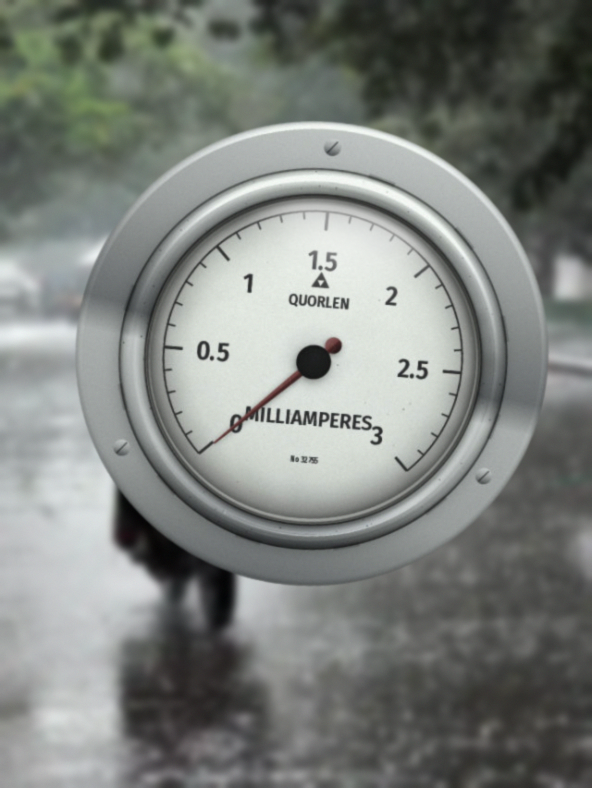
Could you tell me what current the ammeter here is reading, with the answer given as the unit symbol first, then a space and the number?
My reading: mA 0
